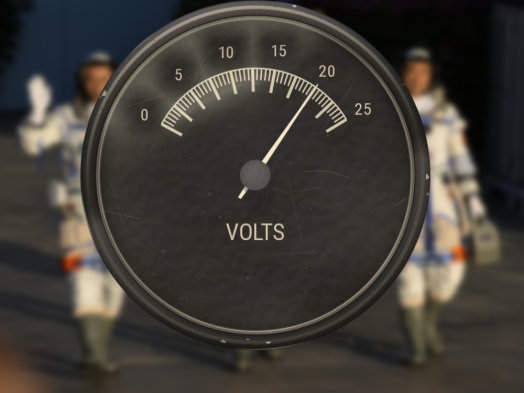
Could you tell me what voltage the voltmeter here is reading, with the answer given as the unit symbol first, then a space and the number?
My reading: V 20
